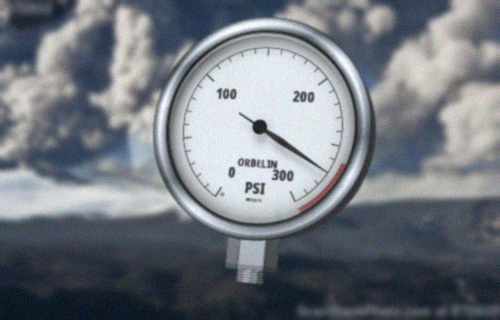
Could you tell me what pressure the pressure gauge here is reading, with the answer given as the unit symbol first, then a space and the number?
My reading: psi 270
